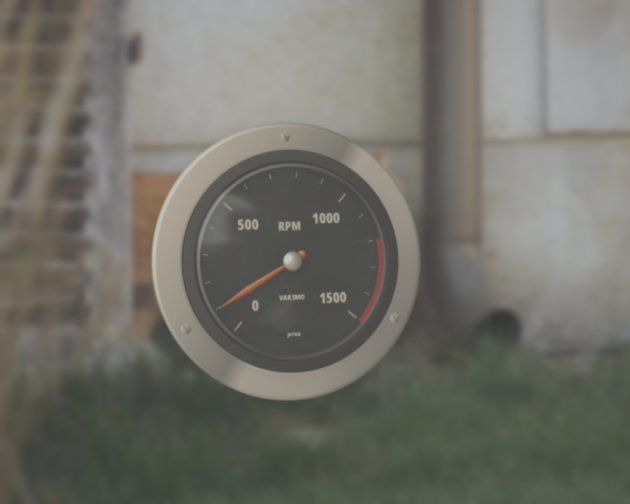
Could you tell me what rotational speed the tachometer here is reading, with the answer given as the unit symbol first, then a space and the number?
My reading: rpm 100
